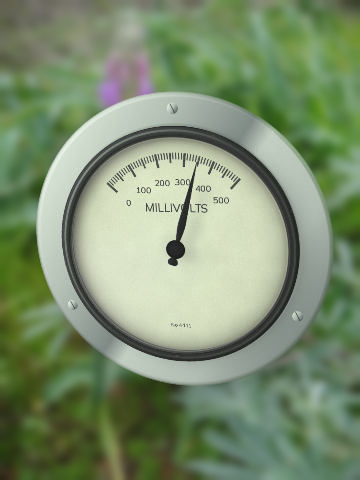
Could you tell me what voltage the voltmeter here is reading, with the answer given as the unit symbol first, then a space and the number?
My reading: mV 350
